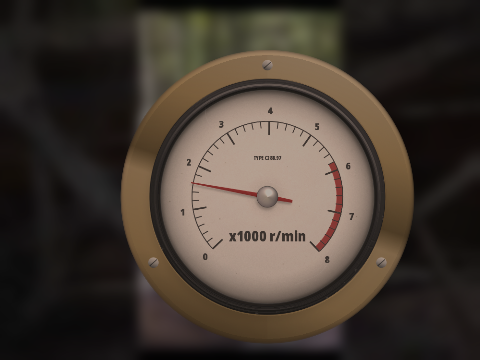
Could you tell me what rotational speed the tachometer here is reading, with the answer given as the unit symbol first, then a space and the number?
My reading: rpm 1600
